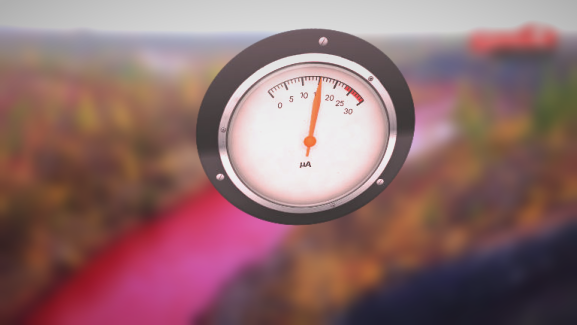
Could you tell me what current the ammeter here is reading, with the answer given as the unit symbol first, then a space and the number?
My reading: µA 15
